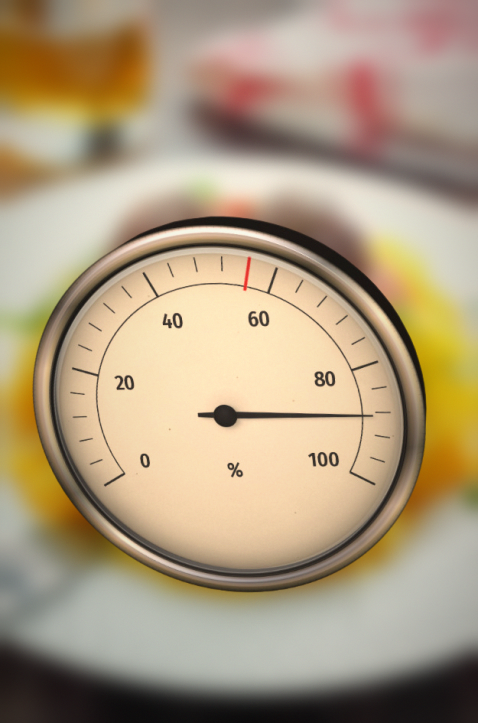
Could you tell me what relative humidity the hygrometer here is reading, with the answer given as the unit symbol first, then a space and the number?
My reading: % 88
